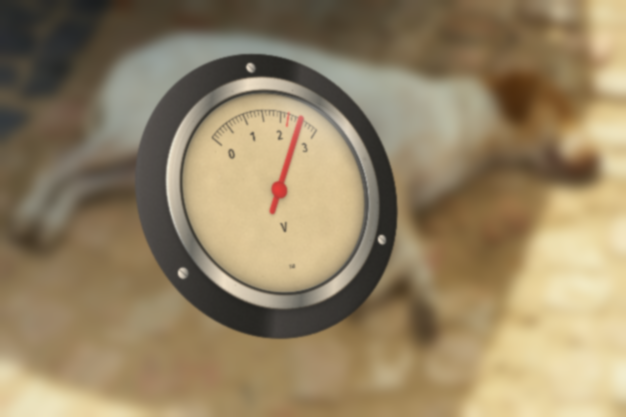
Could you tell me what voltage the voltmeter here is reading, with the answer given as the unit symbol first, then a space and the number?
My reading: V 2.5
